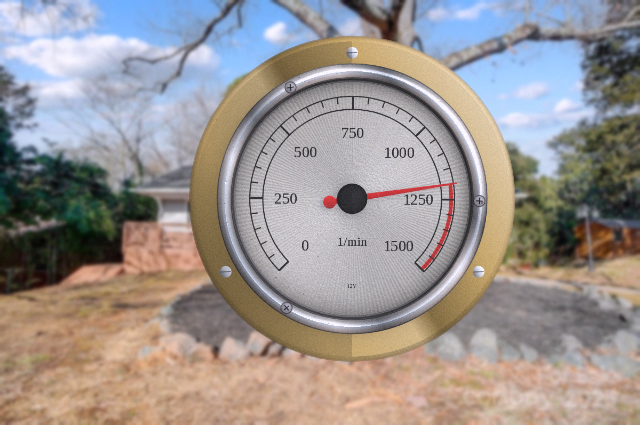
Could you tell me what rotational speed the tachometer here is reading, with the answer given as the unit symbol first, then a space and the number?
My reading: rpm 1200
